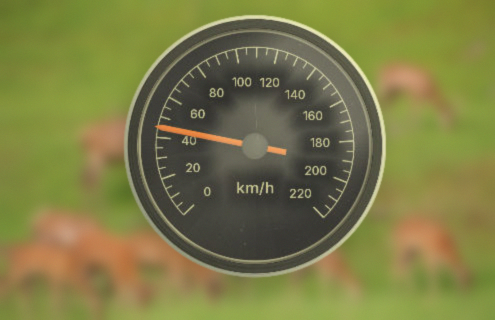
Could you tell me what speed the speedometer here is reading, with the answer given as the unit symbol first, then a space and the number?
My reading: km/h 45
